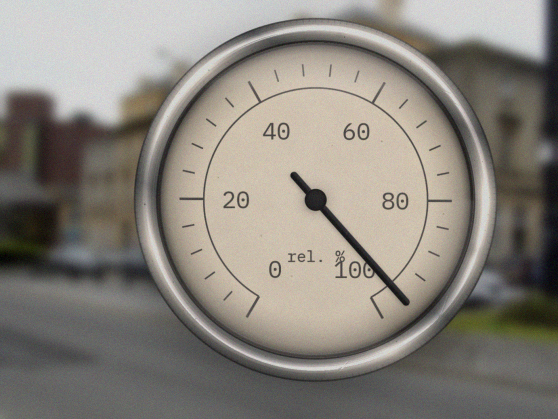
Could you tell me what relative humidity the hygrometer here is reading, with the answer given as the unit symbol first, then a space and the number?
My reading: % 96
